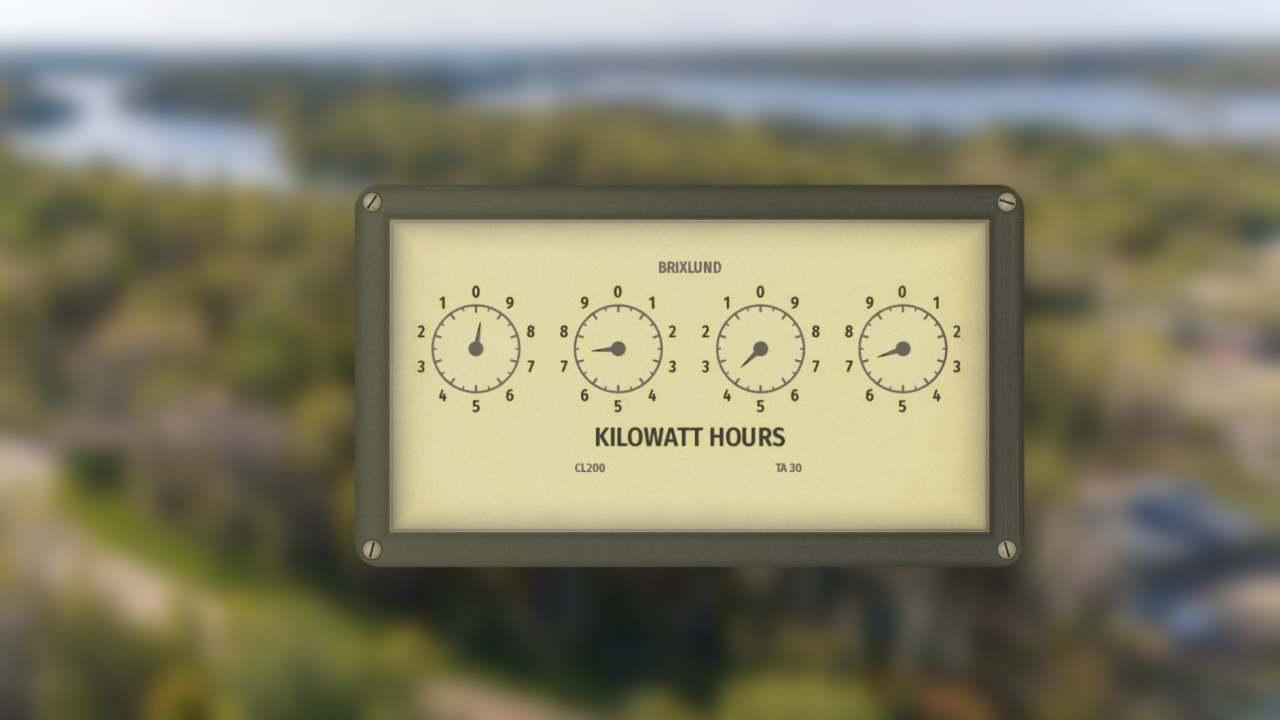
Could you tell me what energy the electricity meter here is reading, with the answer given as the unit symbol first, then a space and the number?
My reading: kWh 9737
